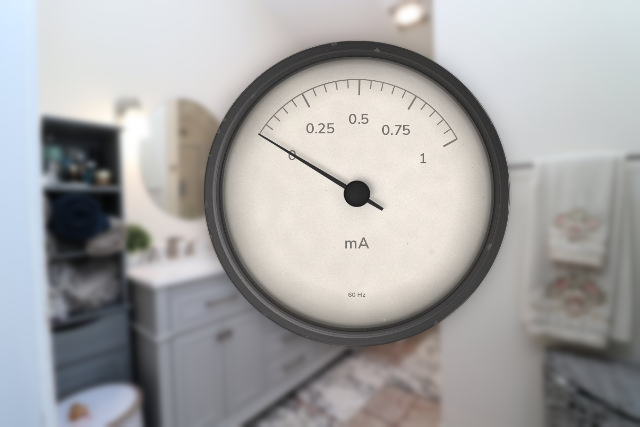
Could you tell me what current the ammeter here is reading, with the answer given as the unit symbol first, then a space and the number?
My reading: mA 0
